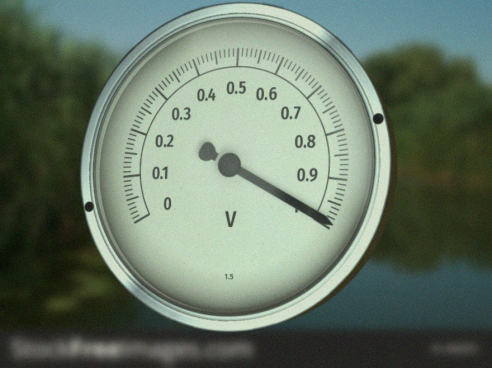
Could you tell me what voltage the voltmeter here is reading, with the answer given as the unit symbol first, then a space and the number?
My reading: V 0.99
